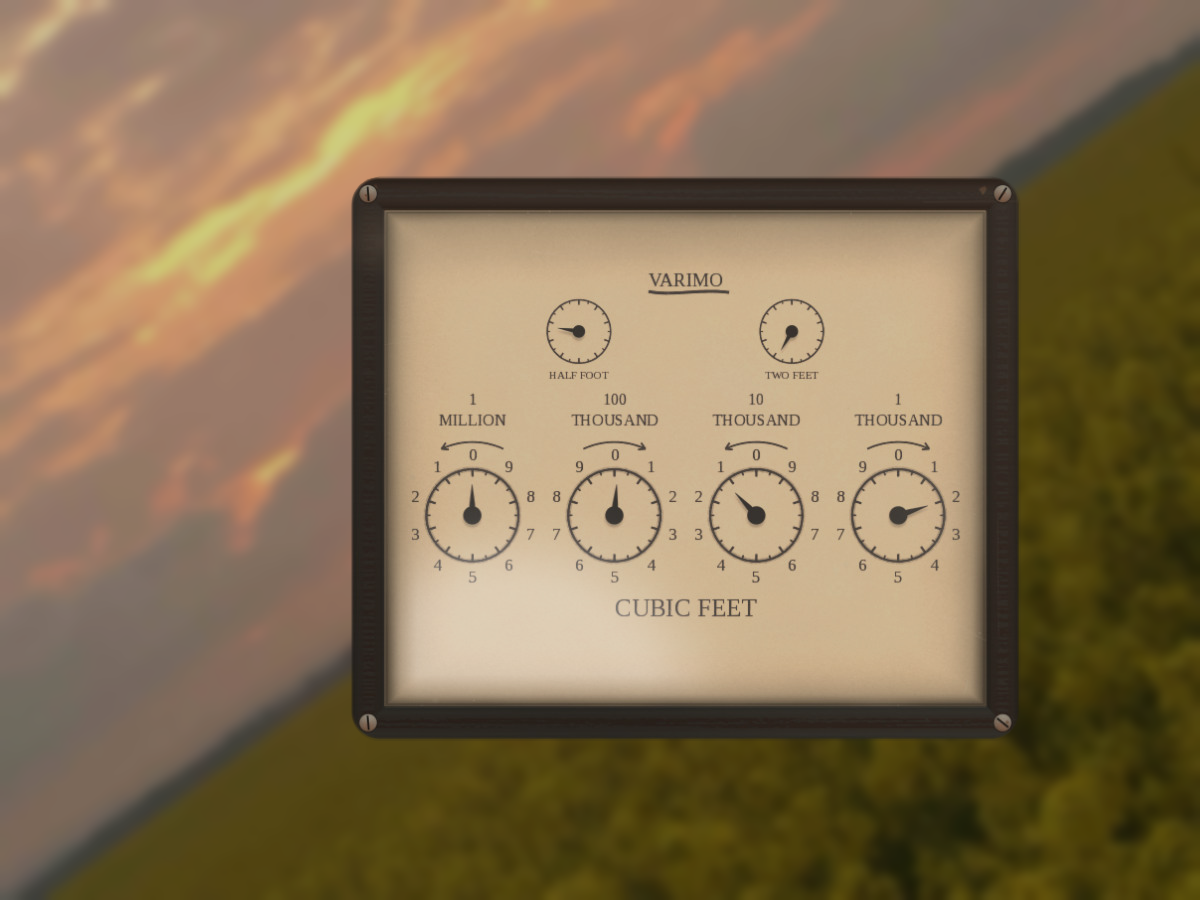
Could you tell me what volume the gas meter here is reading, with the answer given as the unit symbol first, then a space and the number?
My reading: ft³ 1200
